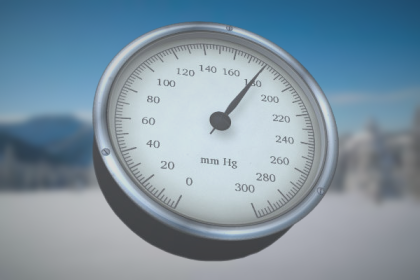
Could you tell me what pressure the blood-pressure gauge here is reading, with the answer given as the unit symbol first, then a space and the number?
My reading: mmHg 180
